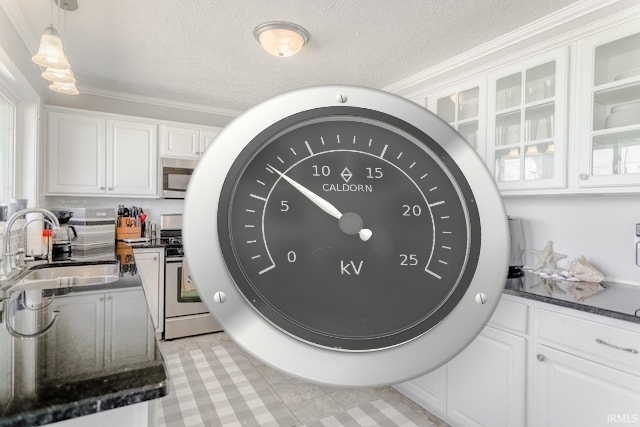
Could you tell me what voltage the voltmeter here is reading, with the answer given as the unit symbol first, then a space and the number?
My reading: kV 7
